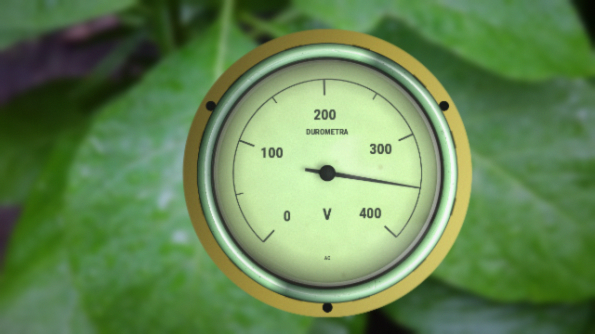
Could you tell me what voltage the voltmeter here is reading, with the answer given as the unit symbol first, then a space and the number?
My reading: V 350
